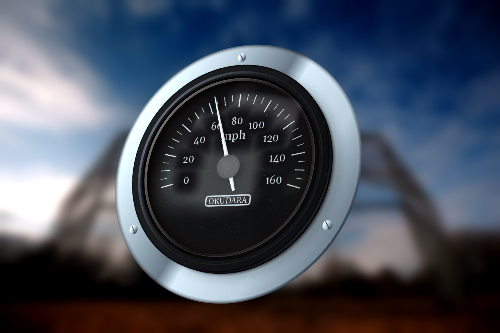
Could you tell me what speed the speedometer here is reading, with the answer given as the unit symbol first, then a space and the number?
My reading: mph 65
